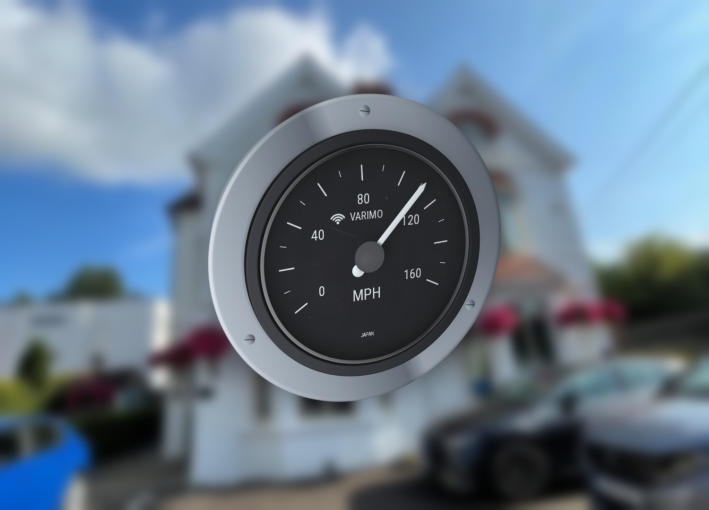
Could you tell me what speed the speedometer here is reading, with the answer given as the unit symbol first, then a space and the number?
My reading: mph 110
